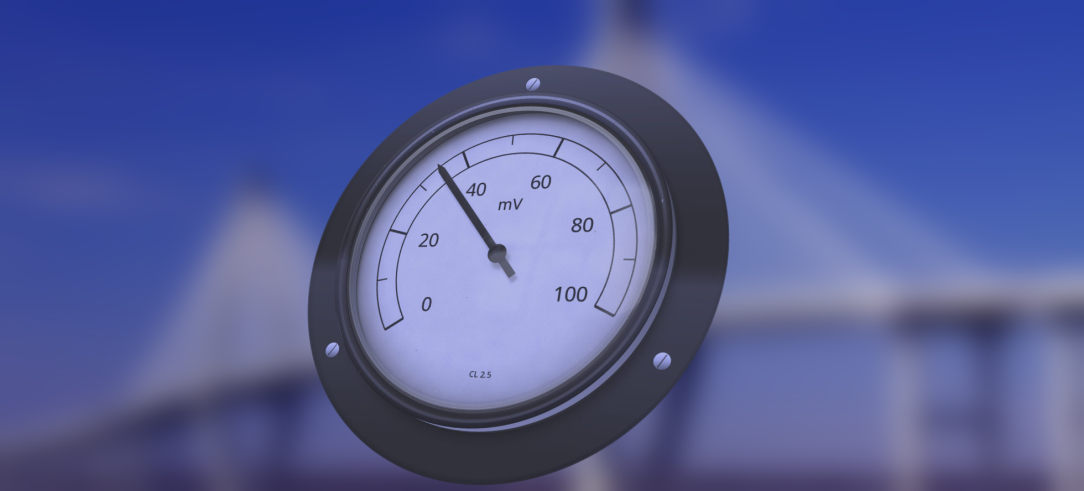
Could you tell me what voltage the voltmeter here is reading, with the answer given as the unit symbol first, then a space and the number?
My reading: mV 35
